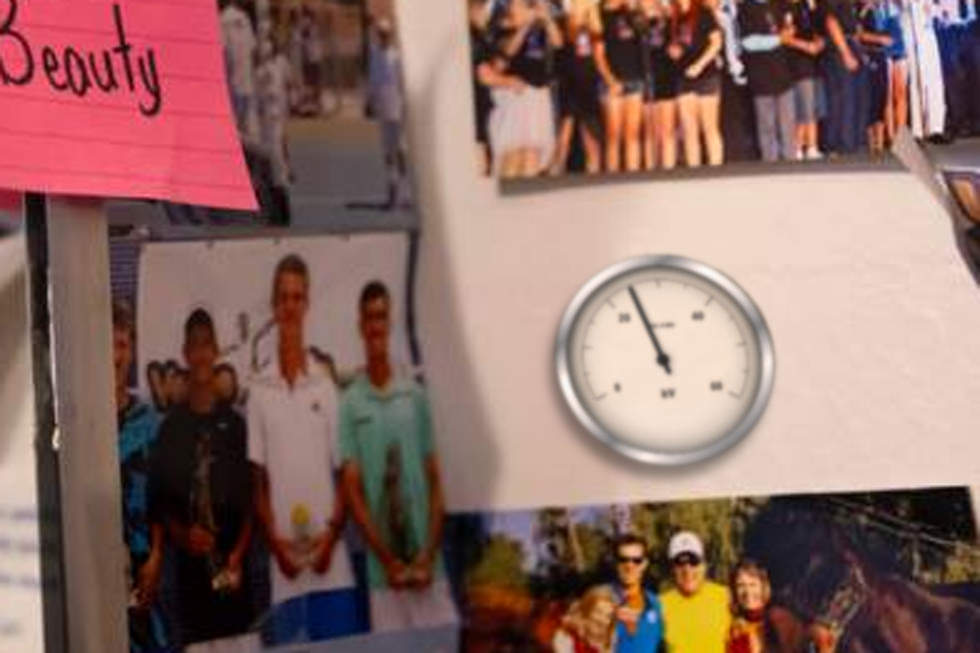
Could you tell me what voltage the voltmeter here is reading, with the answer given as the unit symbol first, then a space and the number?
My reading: kV 25
